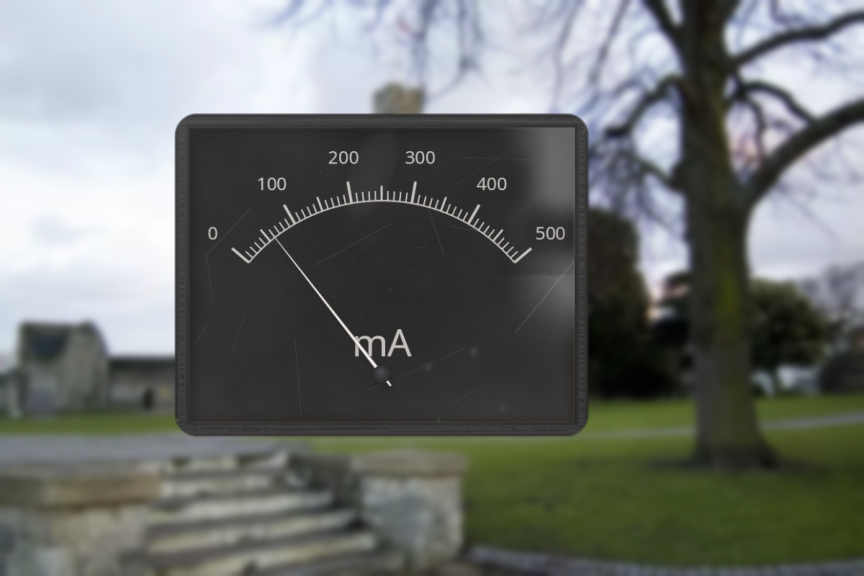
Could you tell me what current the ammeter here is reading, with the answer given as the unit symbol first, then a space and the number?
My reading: mA 60
